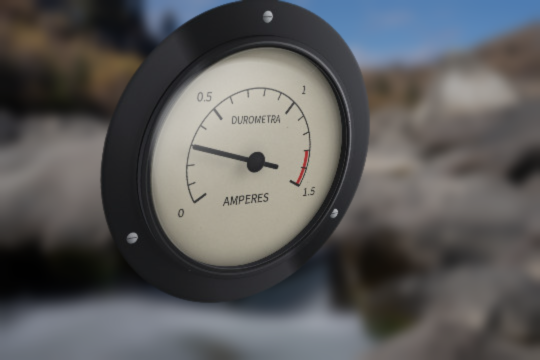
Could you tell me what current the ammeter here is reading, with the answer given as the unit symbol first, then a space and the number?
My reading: A 0.3
